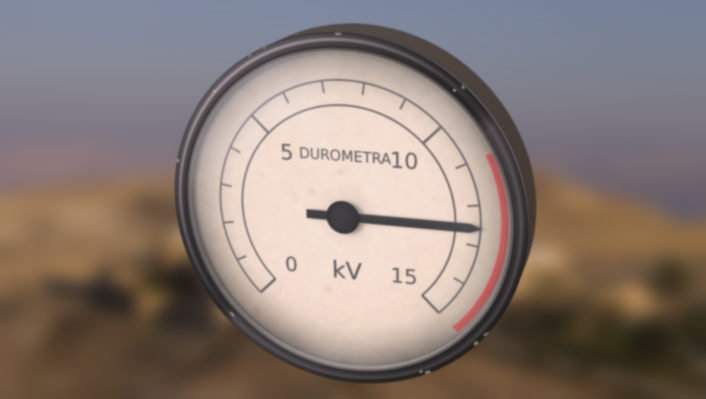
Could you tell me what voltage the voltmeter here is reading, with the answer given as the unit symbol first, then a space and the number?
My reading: kV 12.5
